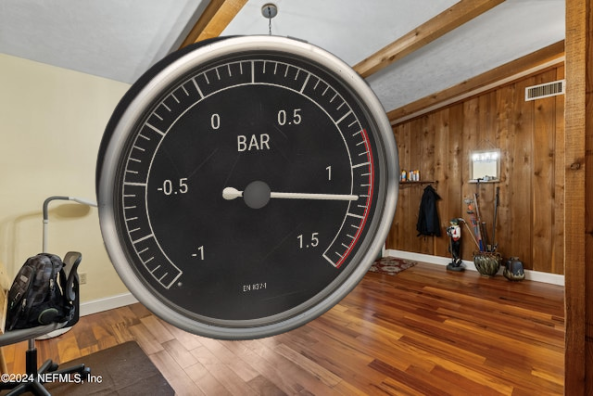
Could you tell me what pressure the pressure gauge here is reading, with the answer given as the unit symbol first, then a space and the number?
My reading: bar 1.15
